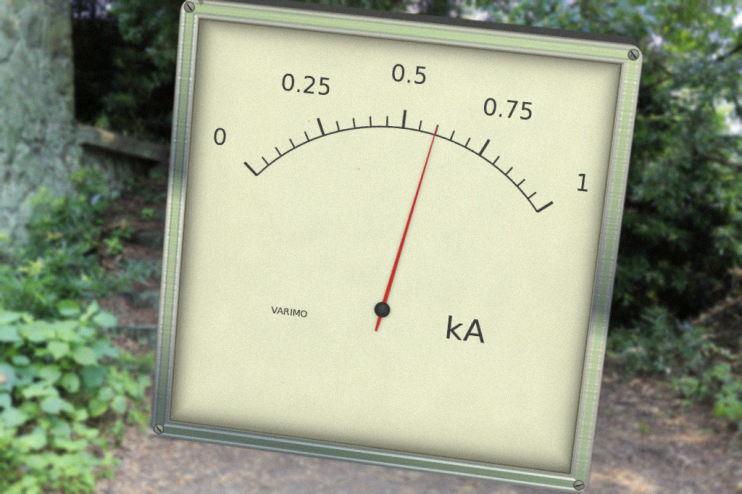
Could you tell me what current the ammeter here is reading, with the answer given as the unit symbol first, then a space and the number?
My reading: kA 0.6
